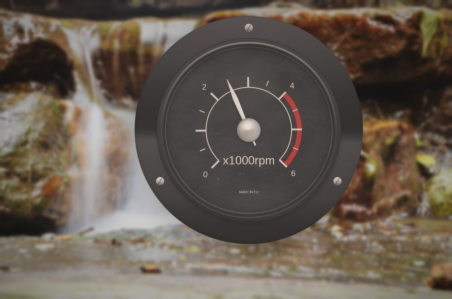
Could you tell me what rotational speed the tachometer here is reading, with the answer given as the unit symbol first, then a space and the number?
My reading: rpm 2500
